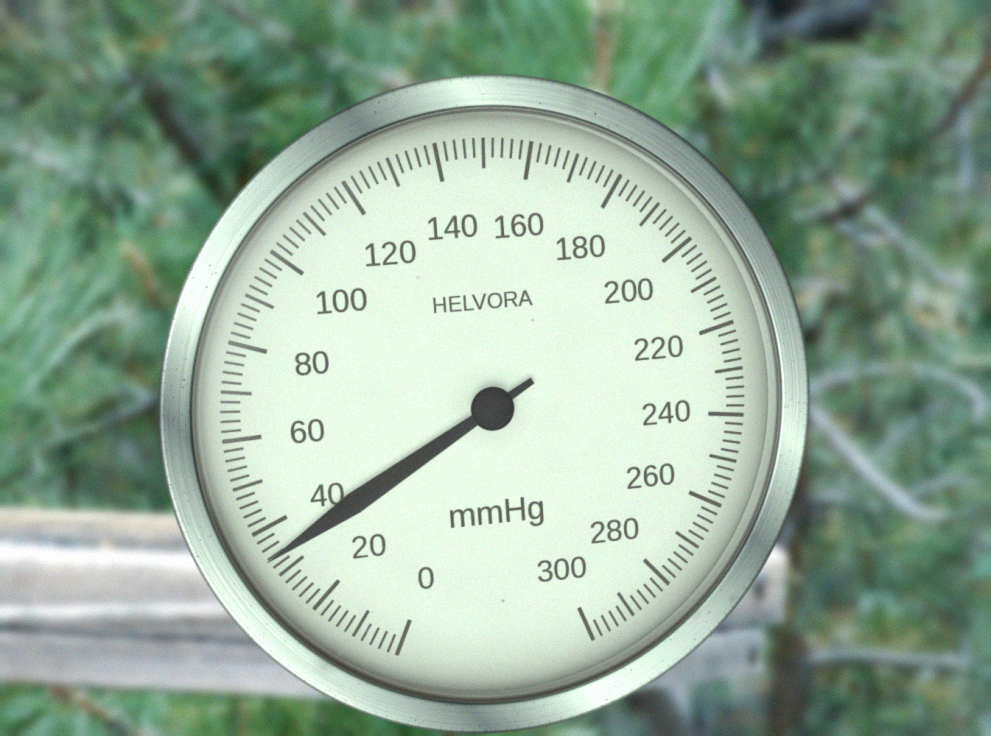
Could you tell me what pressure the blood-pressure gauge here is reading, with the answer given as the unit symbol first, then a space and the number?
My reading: mmHg 34
